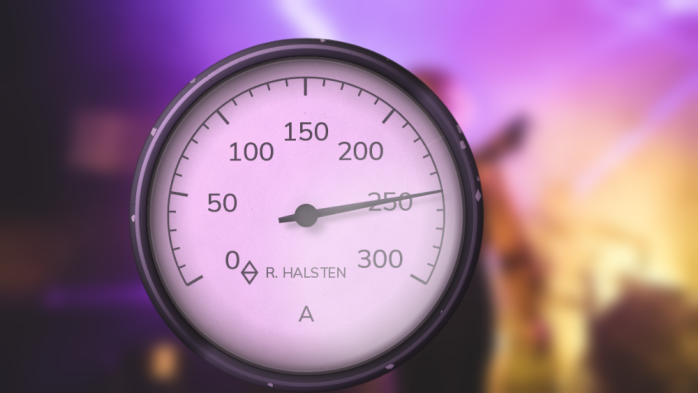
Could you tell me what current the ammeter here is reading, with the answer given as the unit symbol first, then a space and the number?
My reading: A 250
